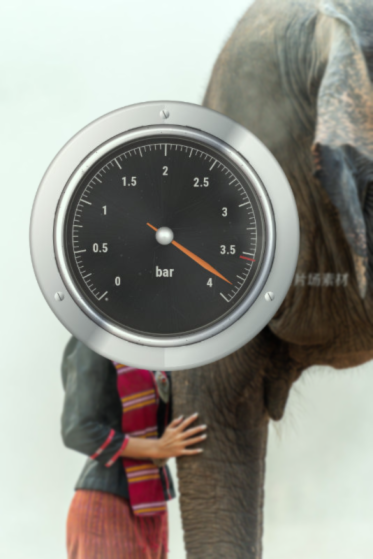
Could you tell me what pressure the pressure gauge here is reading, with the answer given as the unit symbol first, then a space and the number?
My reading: bar 3.85
